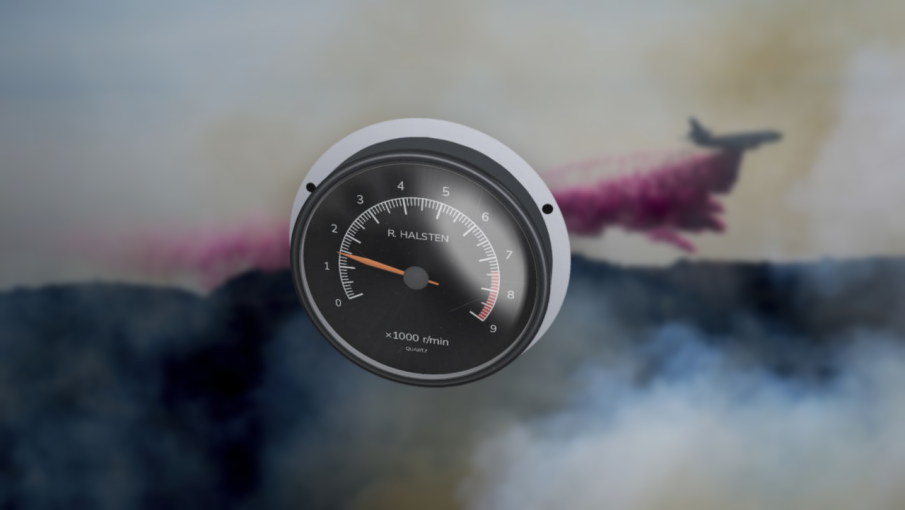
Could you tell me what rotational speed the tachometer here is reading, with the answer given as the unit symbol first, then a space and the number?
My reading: rpm 1500
